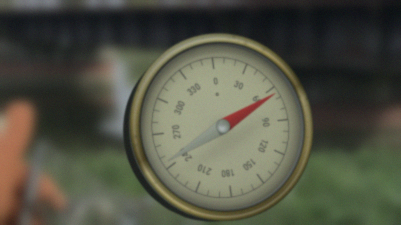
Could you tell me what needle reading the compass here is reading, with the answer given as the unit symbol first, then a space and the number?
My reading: ° 65
